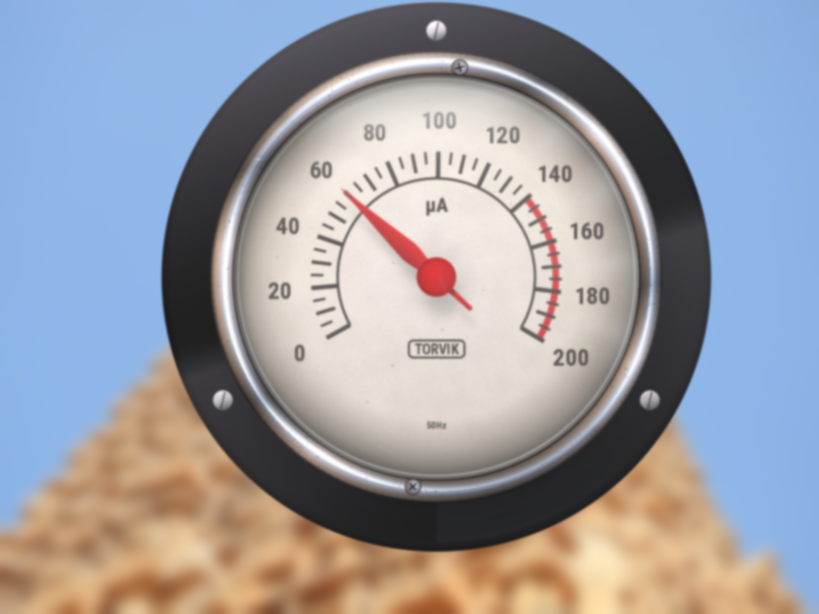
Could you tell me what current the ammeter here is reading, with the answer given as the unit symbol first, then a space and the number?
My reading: µA 60
